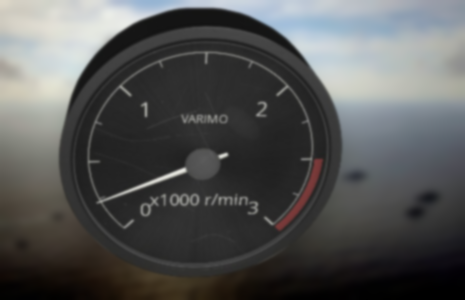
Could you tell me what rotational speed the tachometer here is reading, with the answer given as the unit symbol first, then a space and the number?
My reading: rpm 250
